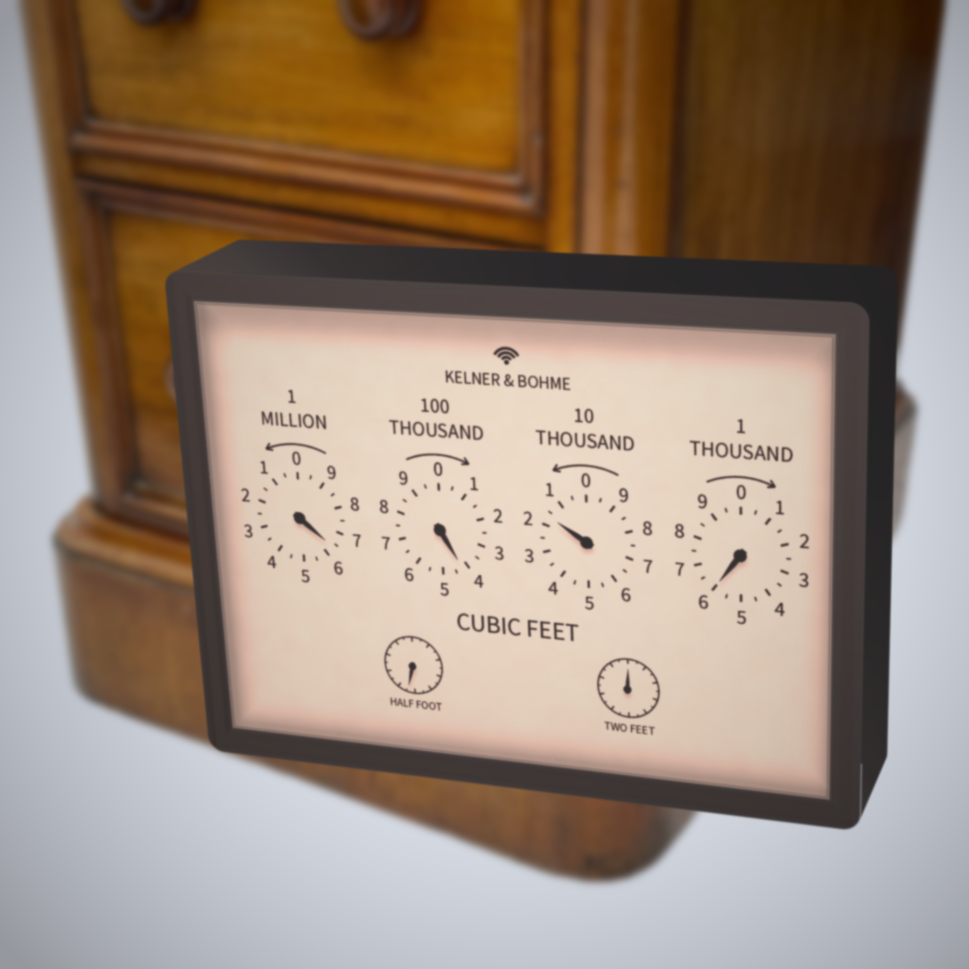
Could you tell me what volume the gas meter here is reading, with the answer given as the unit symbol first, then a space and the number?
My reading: ft³ 641600
